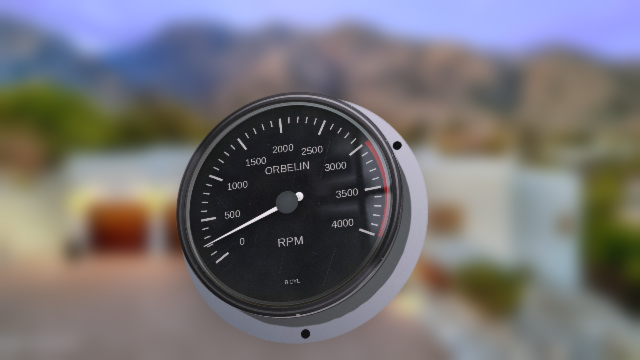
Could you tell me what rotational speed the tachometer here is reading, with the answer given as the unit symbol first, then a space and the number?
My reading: rpm 200
